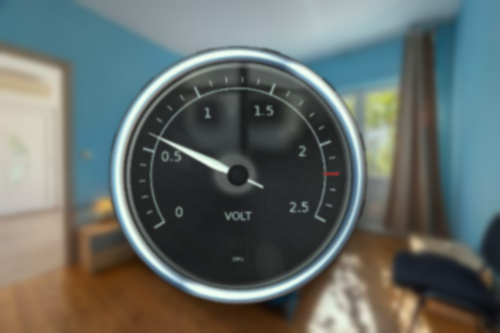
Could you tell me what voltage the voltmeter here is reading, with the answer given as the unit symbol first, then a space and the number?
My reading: V 0.6
